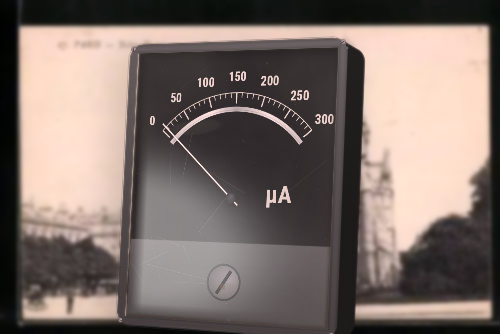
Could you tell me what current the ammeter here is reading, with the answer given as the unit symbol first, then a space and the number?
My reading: µA 10
